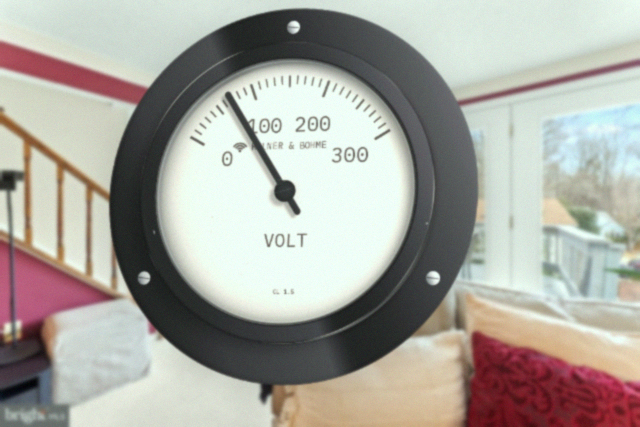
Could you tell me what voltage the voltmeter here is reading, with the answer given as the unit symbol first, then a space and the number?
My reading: V 70
